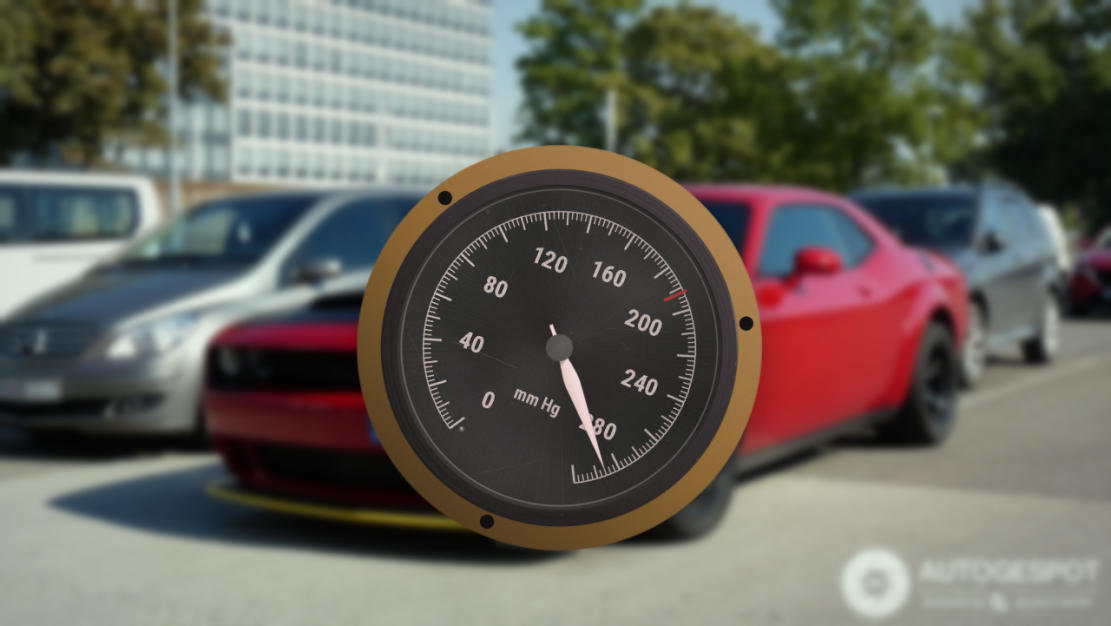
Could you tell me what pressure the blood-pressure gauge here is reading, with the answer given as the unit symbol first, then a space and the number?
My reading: mmHg 286
